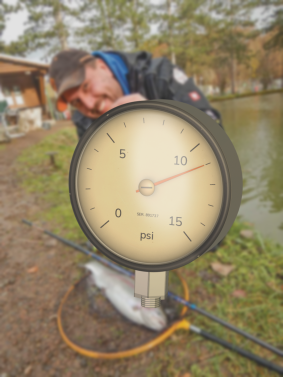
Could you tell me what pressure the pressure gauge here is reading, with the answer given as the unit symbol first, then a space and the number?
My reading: psi 11
